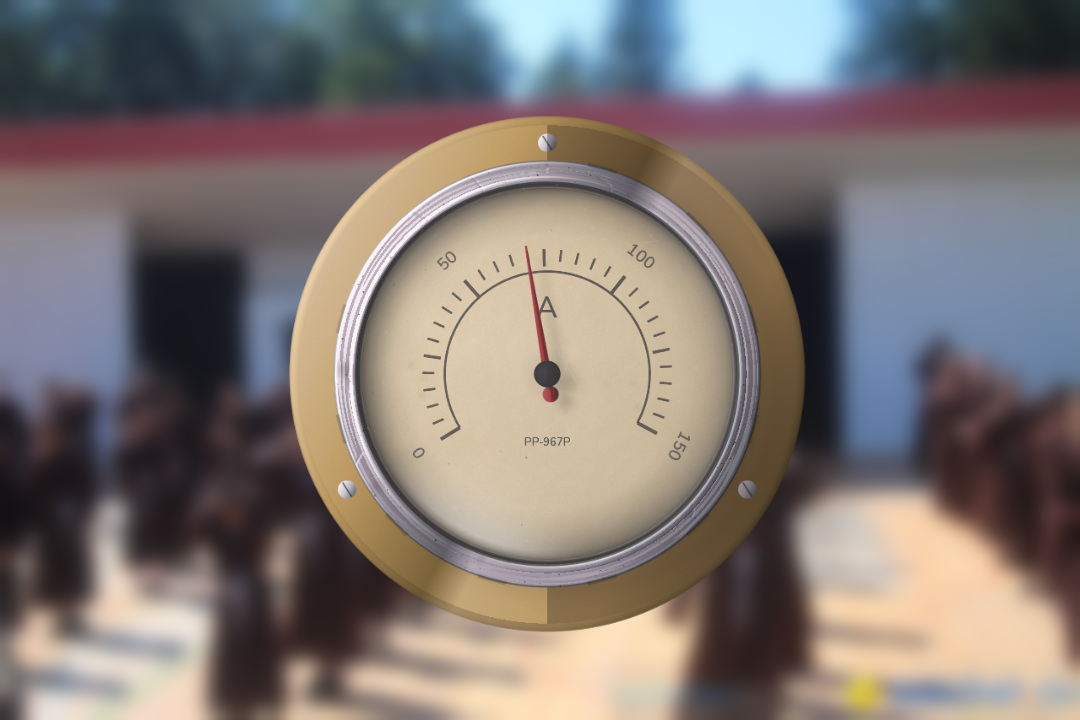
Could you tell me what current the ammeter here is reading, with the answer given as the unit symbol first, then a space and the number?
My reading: A 70
